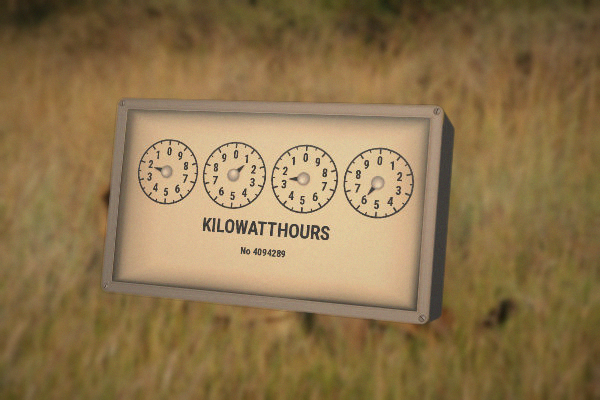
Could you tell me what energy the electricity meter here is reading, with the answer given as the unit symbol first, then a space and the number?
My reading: kWh 2126
